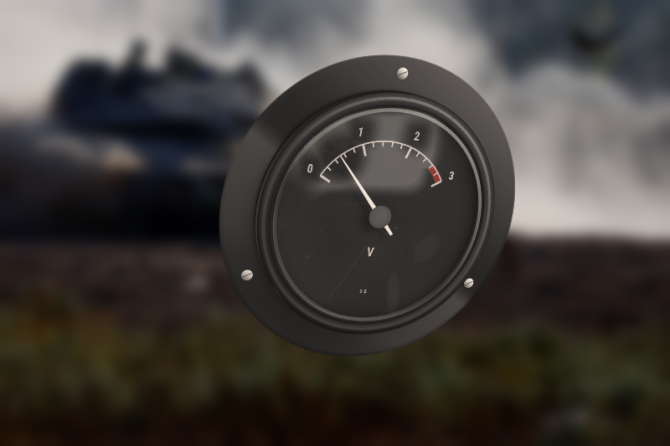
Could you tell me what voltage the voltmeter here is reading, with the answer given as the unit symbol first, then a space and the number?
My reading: V 0.5
